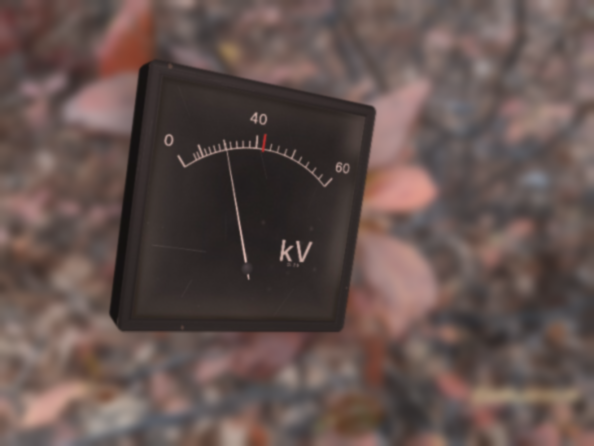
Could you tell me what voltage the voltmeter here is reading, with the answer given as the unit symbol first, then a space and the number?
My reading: kV 30
